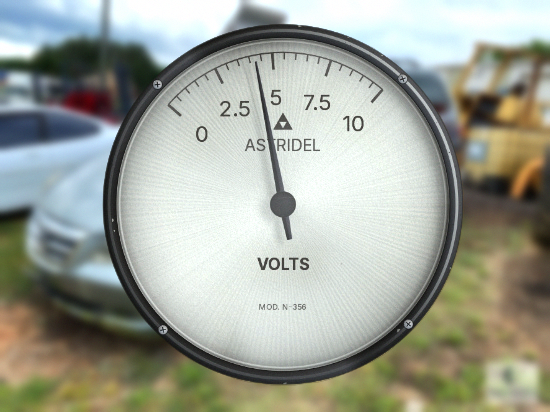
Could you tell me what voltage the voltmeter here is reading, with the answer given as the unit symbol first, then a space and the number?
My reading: V 4.25
